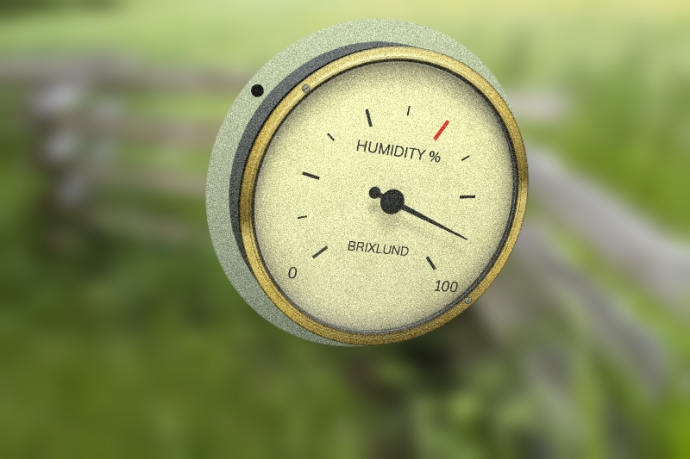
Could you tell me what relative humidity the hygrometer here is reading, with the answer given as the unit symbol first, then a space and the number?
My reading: % 90
